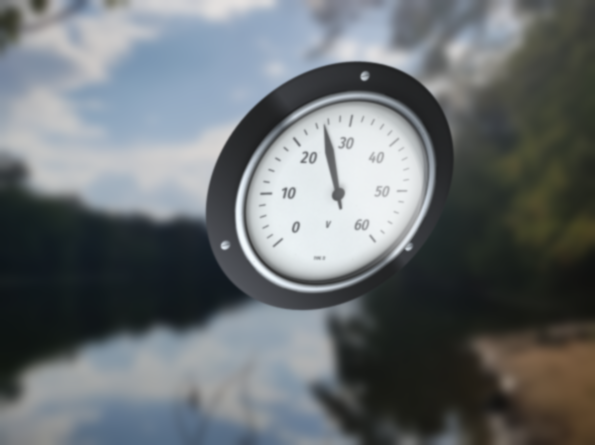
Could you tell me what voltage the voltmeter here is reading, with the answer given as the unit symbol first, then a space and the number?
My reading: V 25
